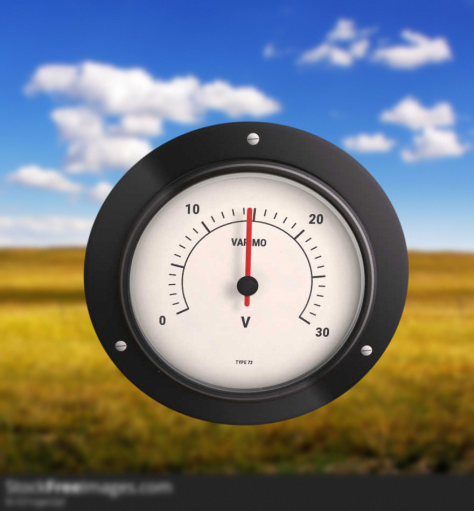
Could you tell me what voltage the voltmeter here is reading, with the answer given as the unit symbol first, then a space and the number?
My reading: V 14.5
